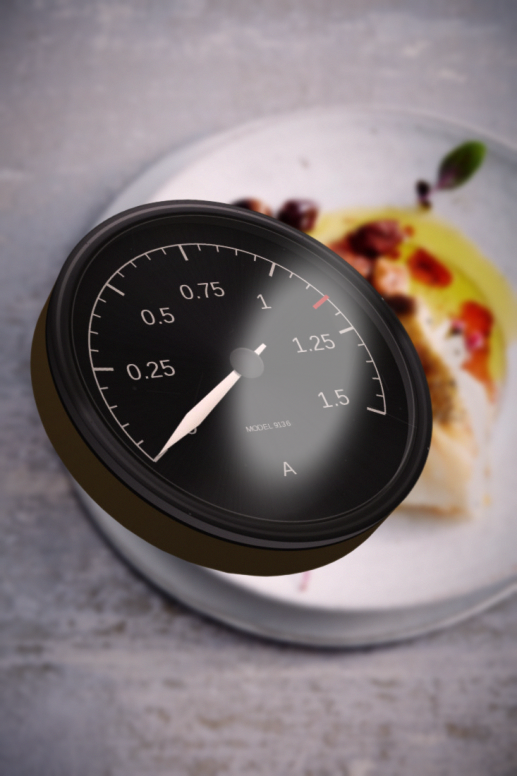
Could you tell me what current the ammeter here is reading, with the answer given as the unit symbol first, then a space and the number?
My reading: A 0
